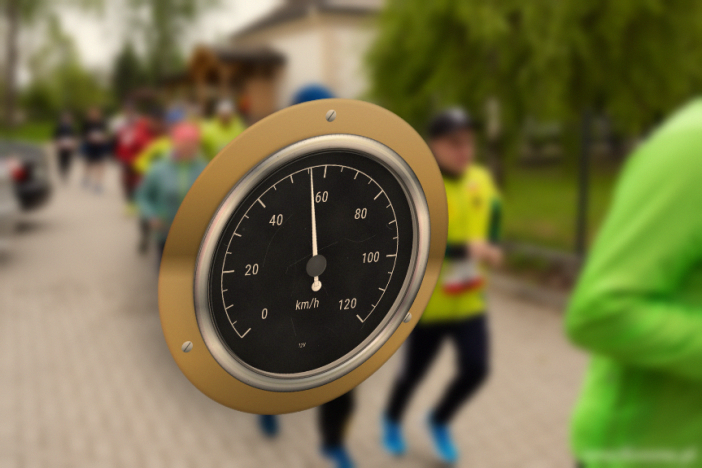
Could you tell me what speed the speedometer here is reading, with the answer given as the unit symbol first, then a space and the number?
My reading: km/h 55
